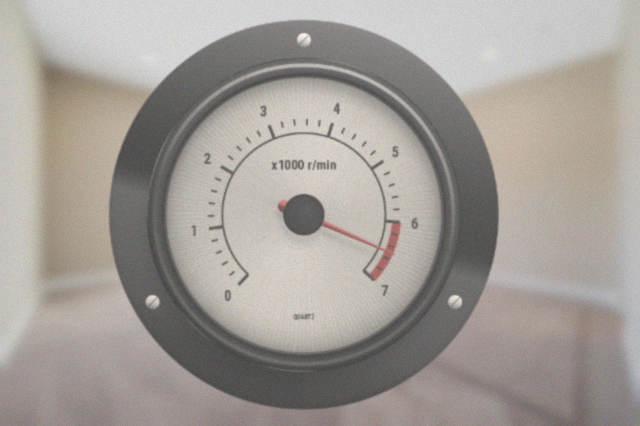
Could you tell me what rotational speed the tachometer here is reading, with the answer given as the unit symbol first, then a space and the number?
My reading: rpm 6500
